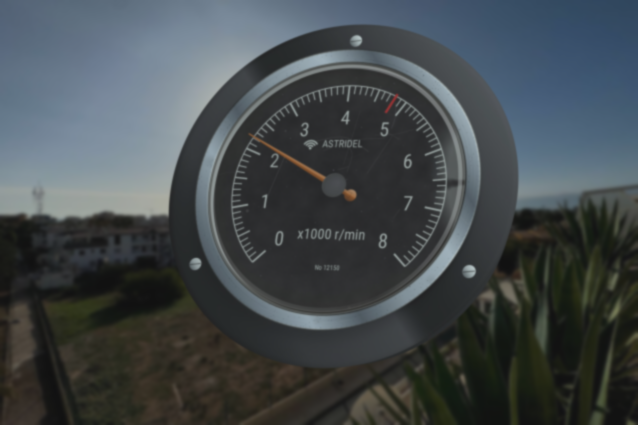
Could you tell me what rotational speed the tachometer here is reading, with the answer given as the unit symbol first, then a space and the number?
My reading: rpm 2200
